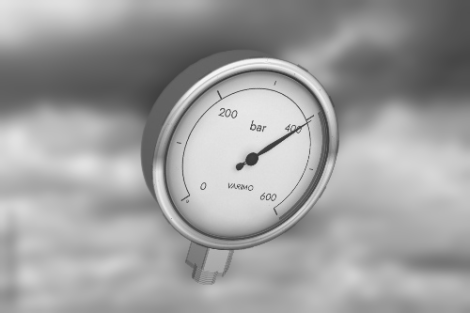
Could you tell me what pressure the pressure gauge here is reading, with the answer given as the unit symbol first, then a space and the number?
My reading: bar 400
